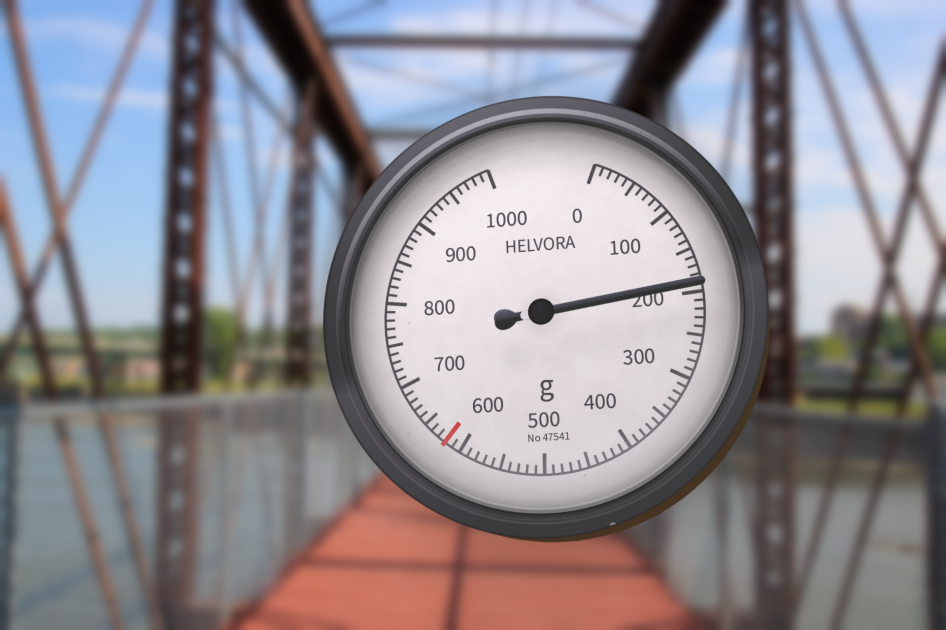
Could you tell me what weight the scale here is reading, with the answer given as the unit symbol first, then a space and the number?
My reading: g 190
